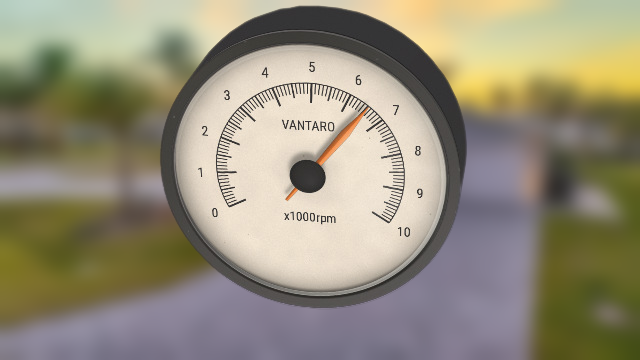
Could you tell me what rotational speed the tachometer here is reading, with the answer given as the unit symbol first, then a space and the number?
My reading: rpm 6500
